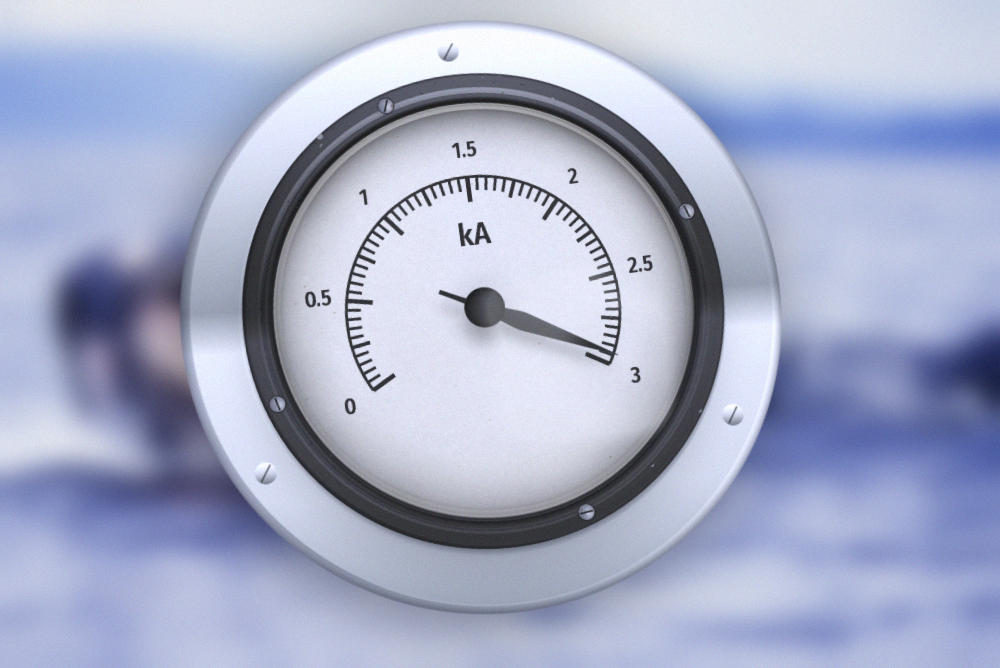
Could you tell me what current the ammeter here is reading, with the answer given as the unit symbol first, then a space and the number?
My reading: kA 2.95
